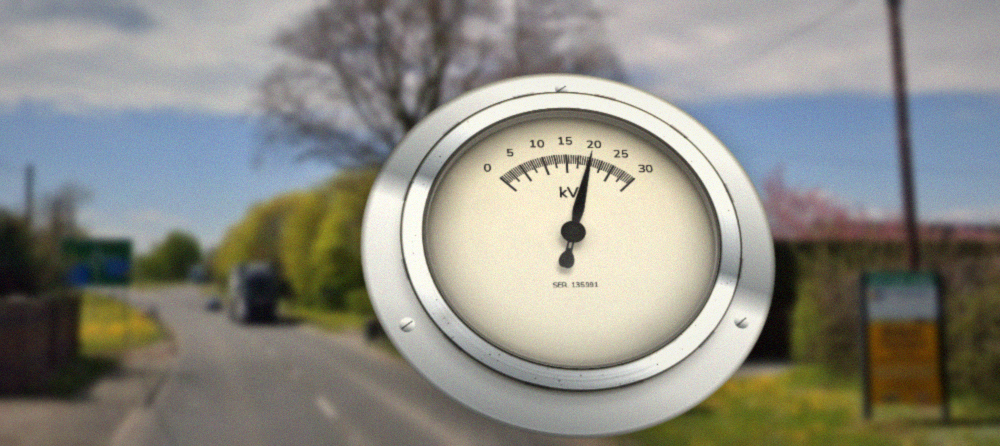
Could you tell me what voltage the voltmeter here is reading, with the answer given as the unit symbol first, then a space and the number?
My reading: kV 20
